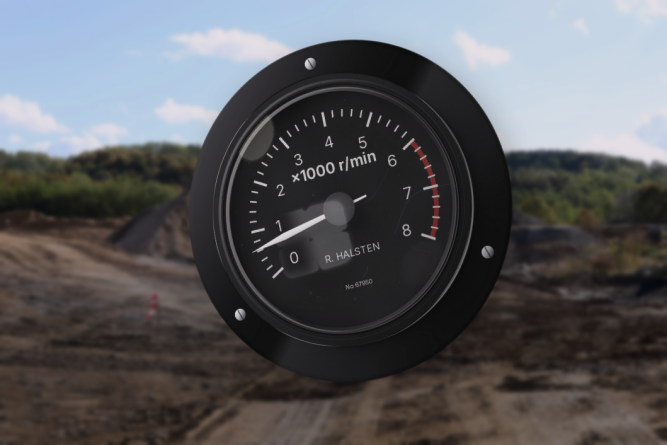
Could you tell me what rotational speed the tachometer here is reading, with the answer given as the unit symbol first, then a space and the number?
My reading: rpm 600
